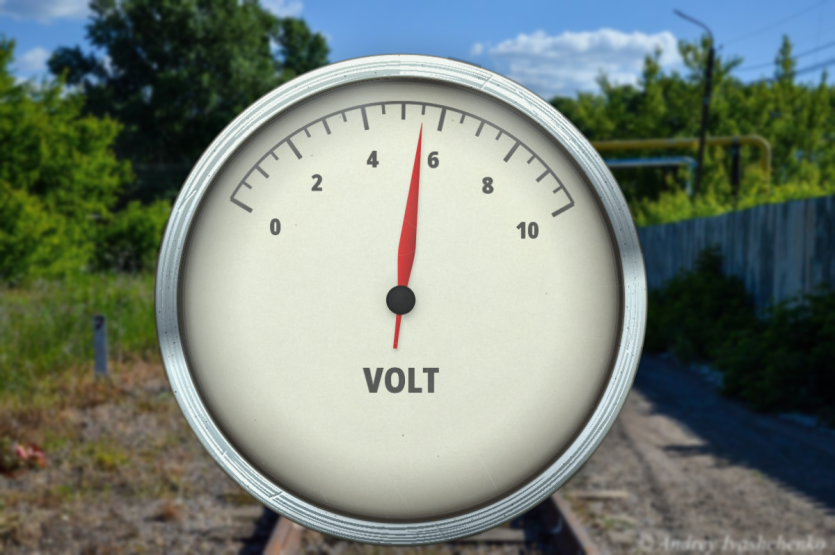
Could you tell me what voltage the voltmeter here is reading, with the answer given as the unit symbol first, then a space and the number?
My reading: V 5.5
